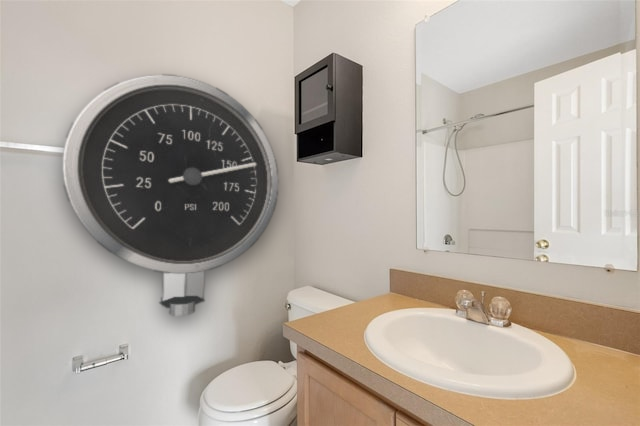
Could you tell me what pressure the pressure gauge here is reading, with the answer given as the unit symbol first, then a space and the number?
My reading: psi 155
